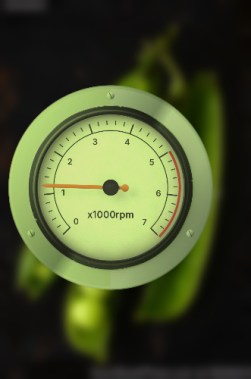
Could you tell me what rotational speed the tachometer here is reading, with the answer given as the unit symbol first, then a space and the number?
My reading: rpm 1200
